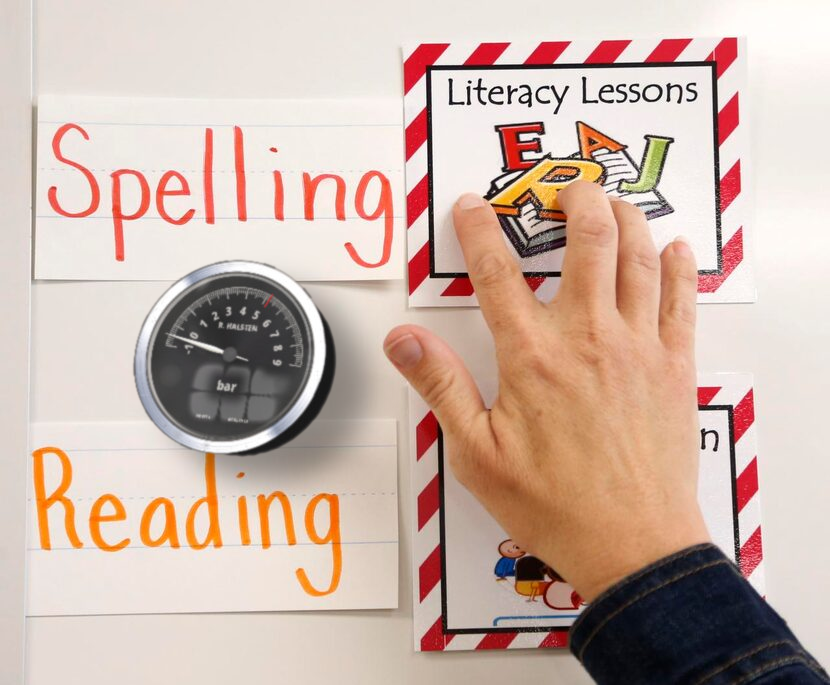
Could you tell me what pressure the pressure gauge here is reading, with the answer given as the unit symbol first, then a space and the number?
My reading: bar -0.5
